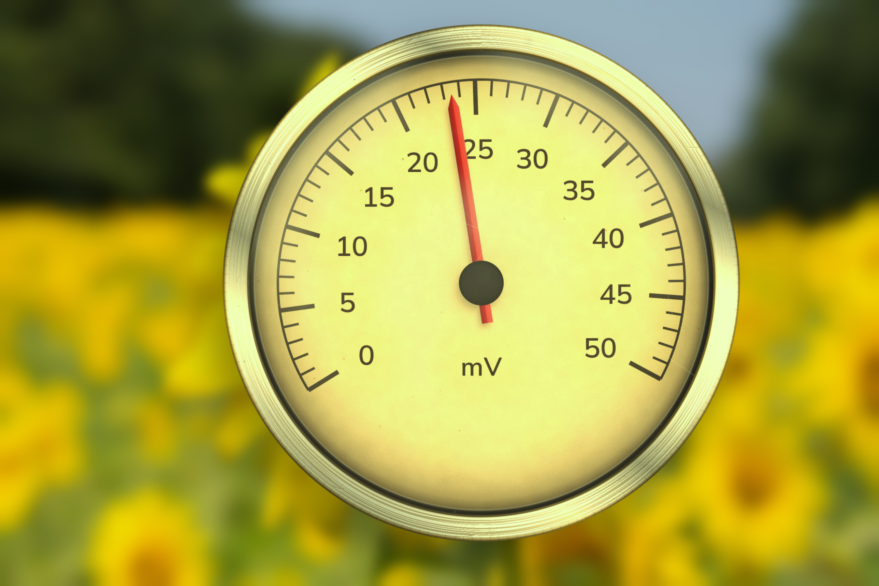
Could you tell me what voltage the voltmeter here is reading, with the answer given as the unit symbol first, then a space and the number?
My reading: mV 23.5
